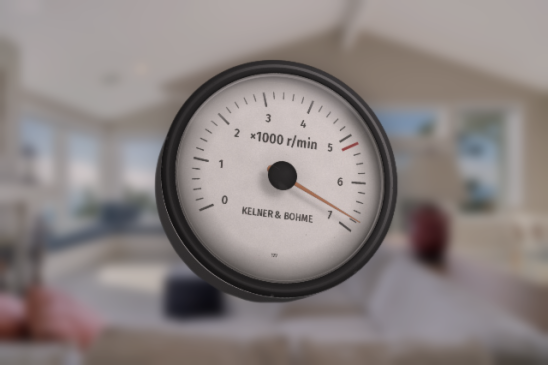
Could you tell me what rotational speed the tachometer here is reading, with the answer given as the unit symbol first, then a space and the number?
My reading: rpm 6800
